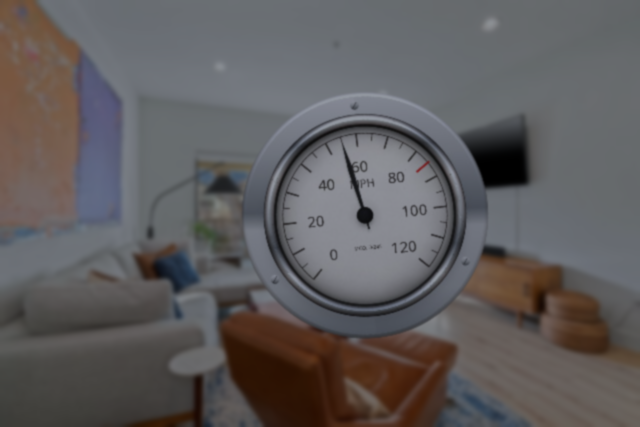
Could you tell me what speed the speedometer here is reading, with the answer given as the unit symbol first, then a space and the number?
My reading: mph 55
